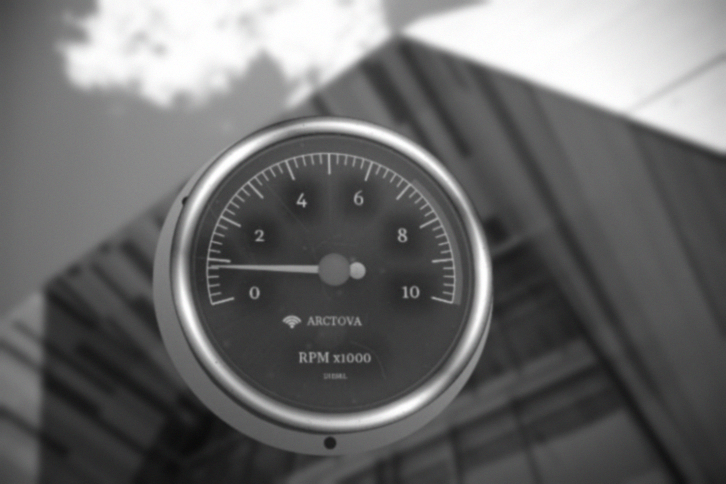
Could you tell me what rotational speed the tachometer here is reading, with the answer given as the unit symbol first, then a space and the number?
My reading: rpm 800
